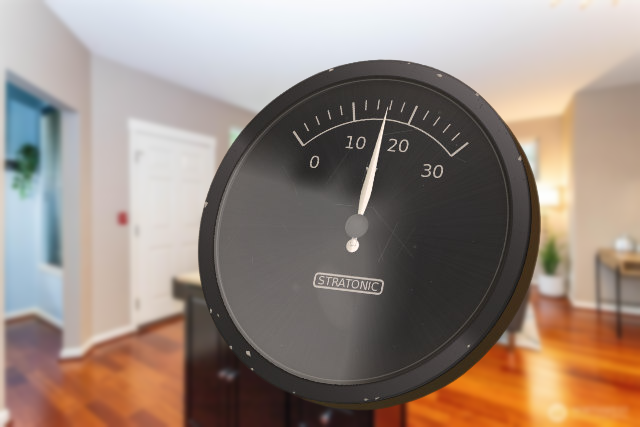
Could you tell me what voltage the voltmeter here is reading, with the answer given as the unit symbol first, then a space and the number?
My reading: V 16
